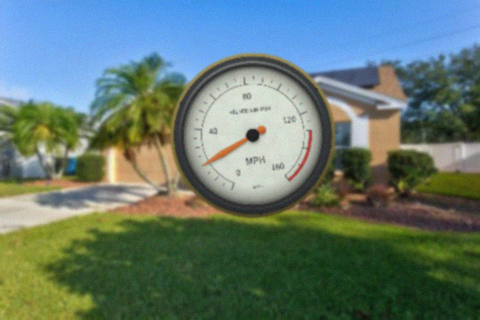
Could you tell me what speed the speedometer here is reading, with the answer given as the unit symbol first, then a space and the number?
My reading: mph 20
